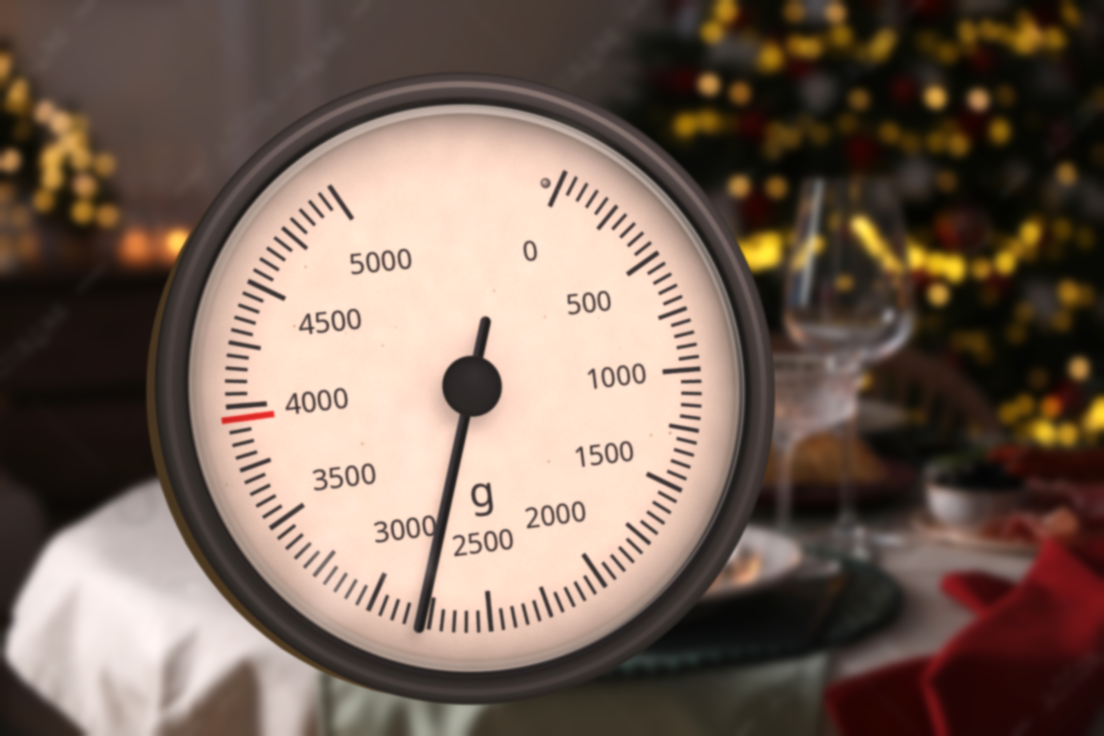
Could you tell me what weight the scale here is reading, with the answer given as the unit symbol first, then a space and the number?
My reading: g 2800
